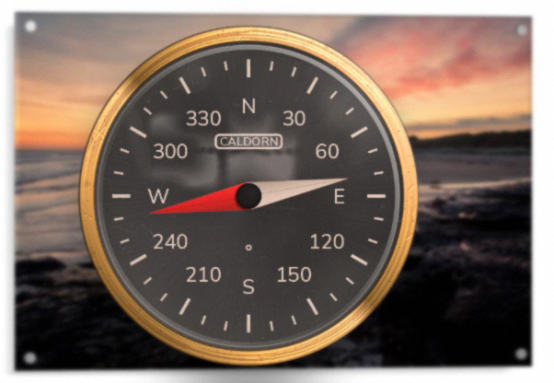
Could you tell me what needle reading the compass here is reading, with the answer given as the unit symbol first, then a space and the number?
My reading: ° 260
